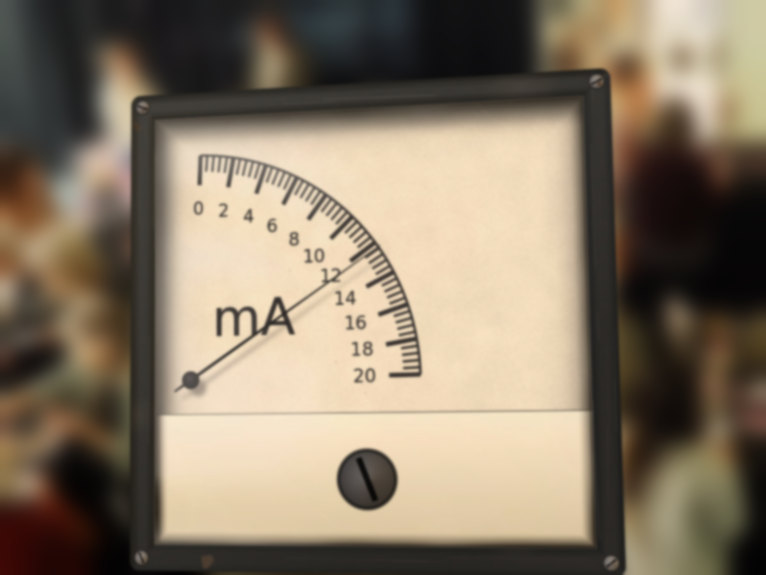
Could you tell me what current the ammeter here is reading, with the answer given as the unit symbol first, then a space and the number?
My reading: mA 12.4
